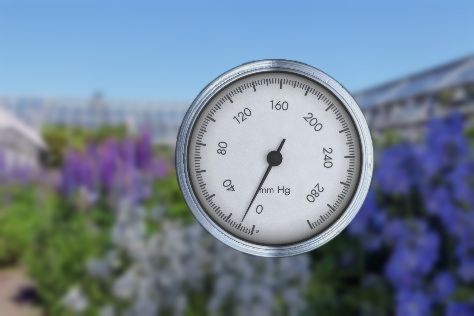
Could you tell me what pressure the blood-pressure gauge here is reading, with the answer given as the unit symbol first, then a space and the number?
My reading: mmHg 10
